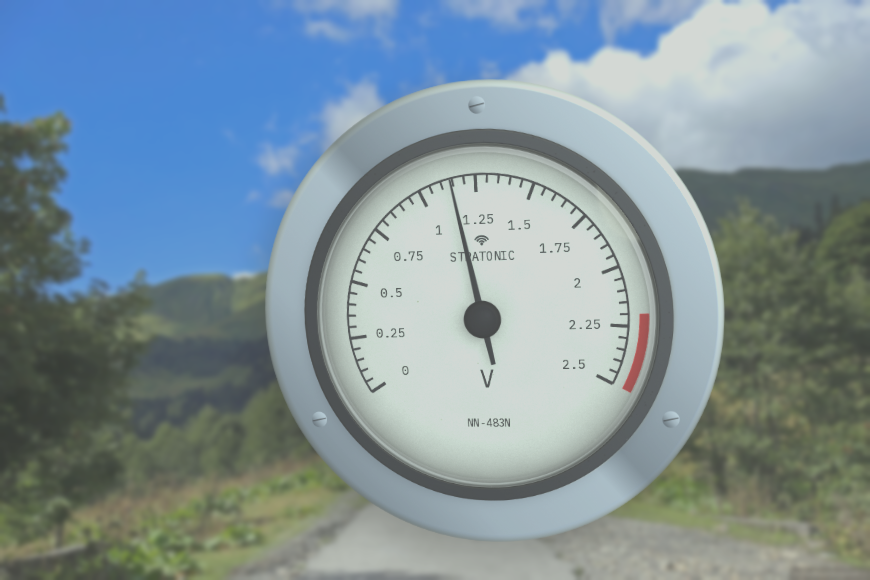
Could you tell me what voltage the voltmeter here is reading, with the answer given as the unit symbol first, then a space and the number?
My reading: V 1.15
